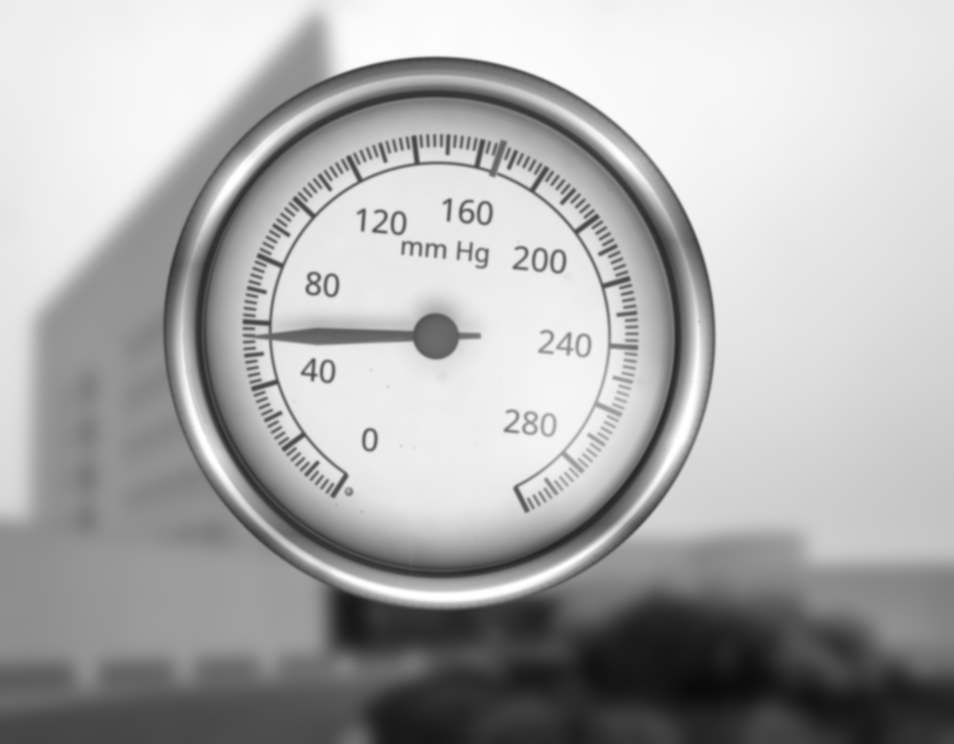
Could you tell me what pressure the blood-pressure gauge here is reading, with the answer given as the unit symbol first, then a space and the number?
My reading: mmHg 56
